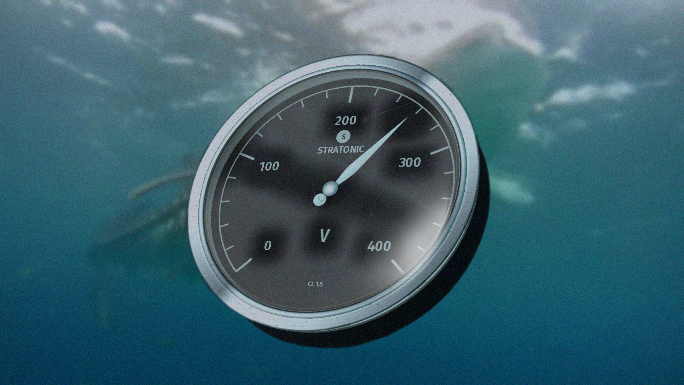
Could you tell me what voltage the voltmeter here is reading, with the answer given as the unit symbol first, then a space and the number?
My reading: V 260
